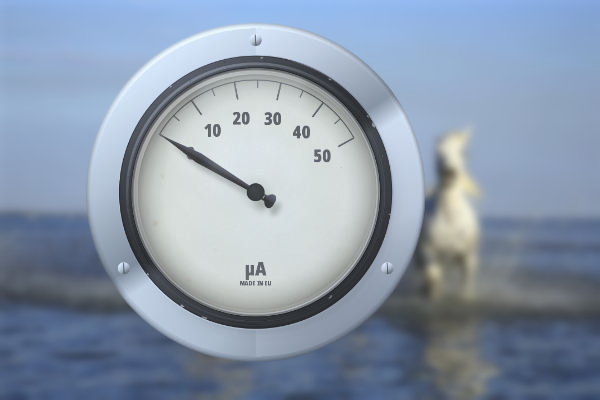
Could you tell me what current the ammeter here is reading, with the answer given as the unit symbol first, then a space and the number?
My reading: µA 0
